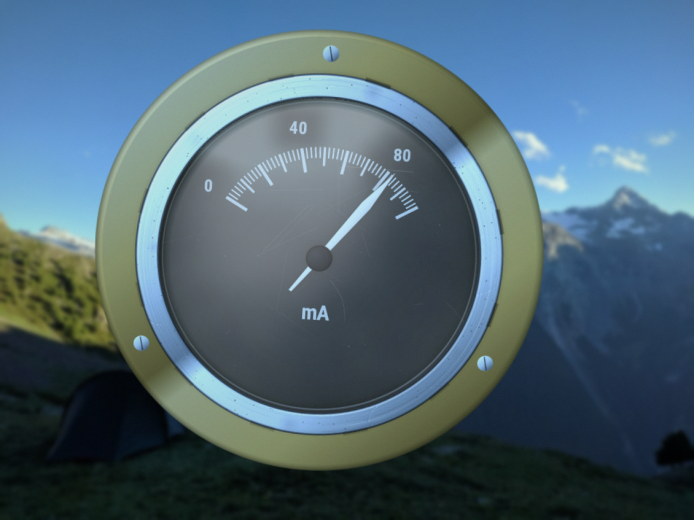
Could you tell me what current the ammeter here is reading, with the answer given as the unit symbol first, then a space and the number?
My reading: mA 82
